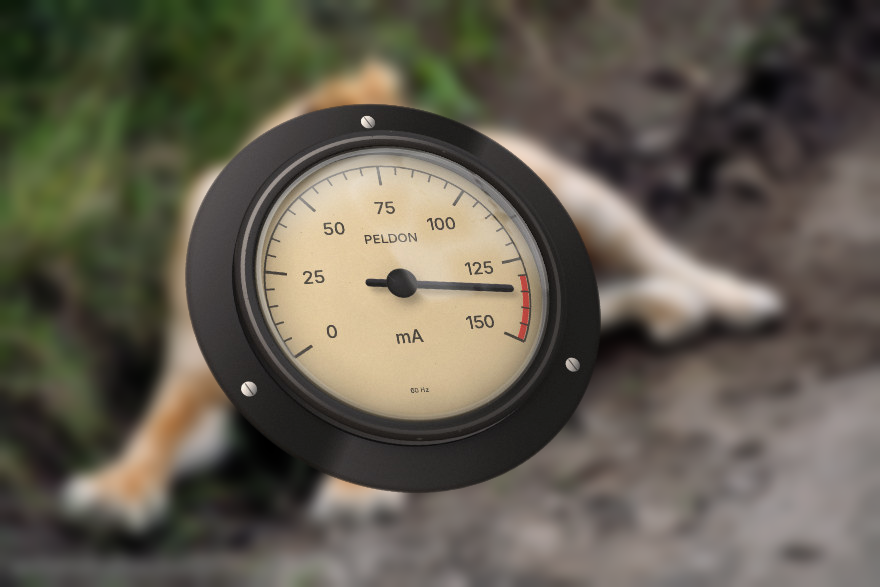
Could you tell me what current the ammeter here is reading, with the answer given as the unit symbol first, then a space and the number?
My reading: mA 135
